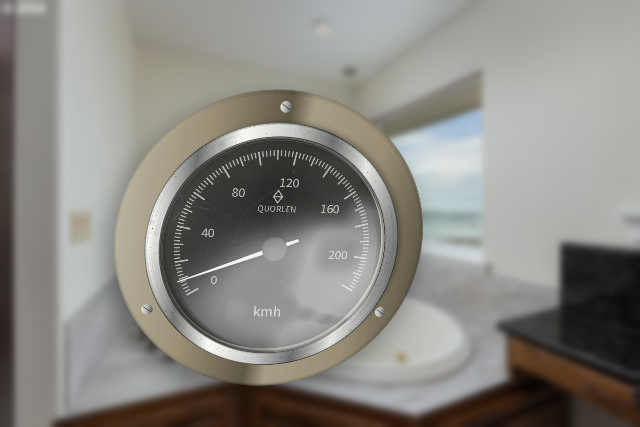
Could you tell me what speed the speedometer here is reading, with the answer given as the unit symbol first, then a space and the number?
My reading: km/h 10
